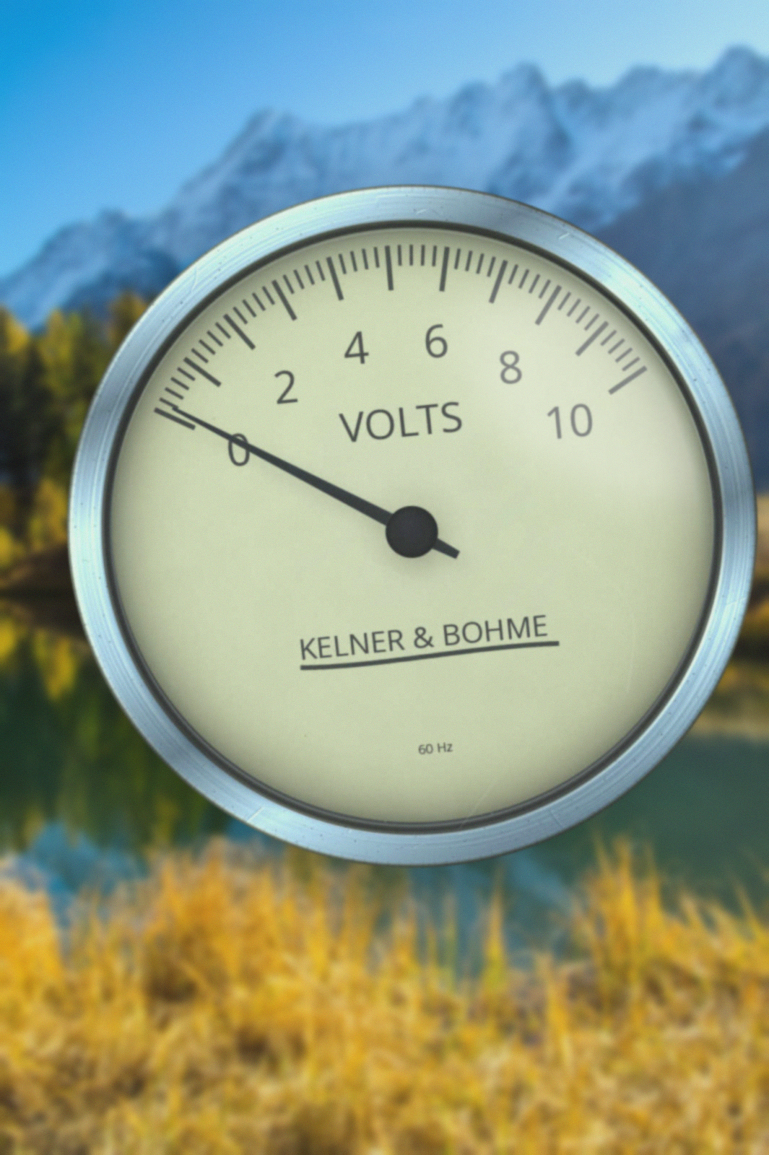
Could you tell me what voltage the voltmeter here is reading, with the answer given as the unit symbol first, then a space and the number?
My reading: V 0.2
